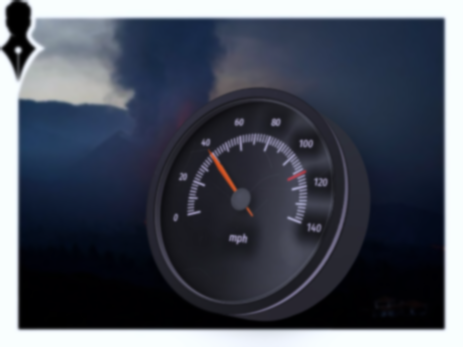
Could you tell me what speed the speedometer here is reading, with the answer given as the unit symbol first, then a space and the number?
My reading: mph 40
